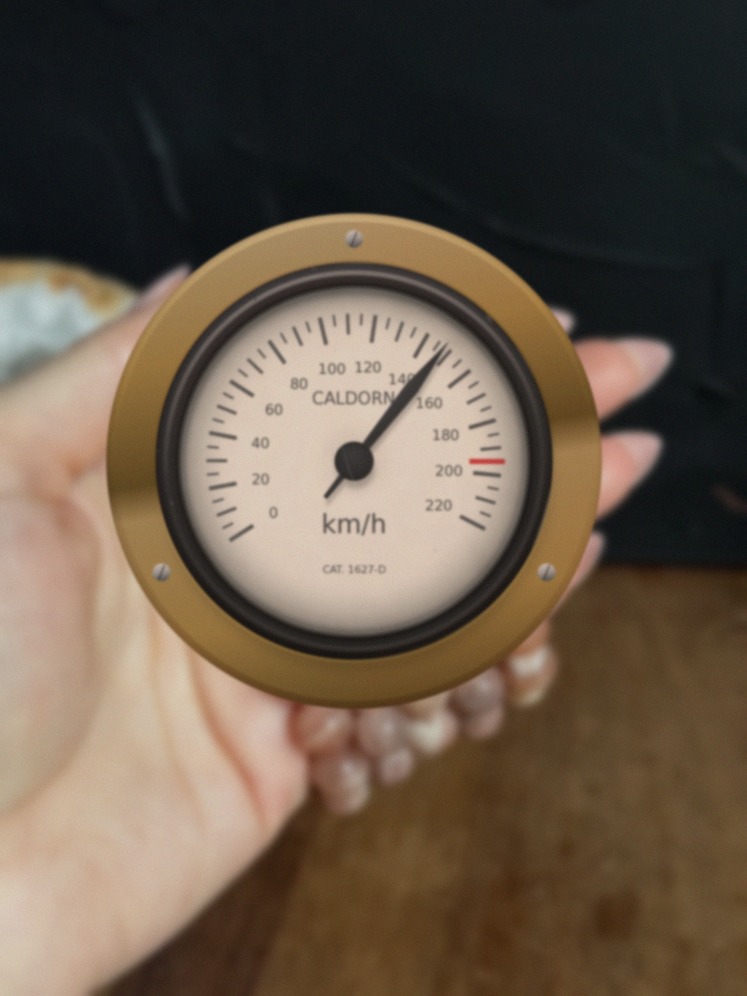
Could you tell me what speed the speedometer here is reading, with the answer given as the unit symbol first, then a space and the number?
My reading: km/h 147.5
